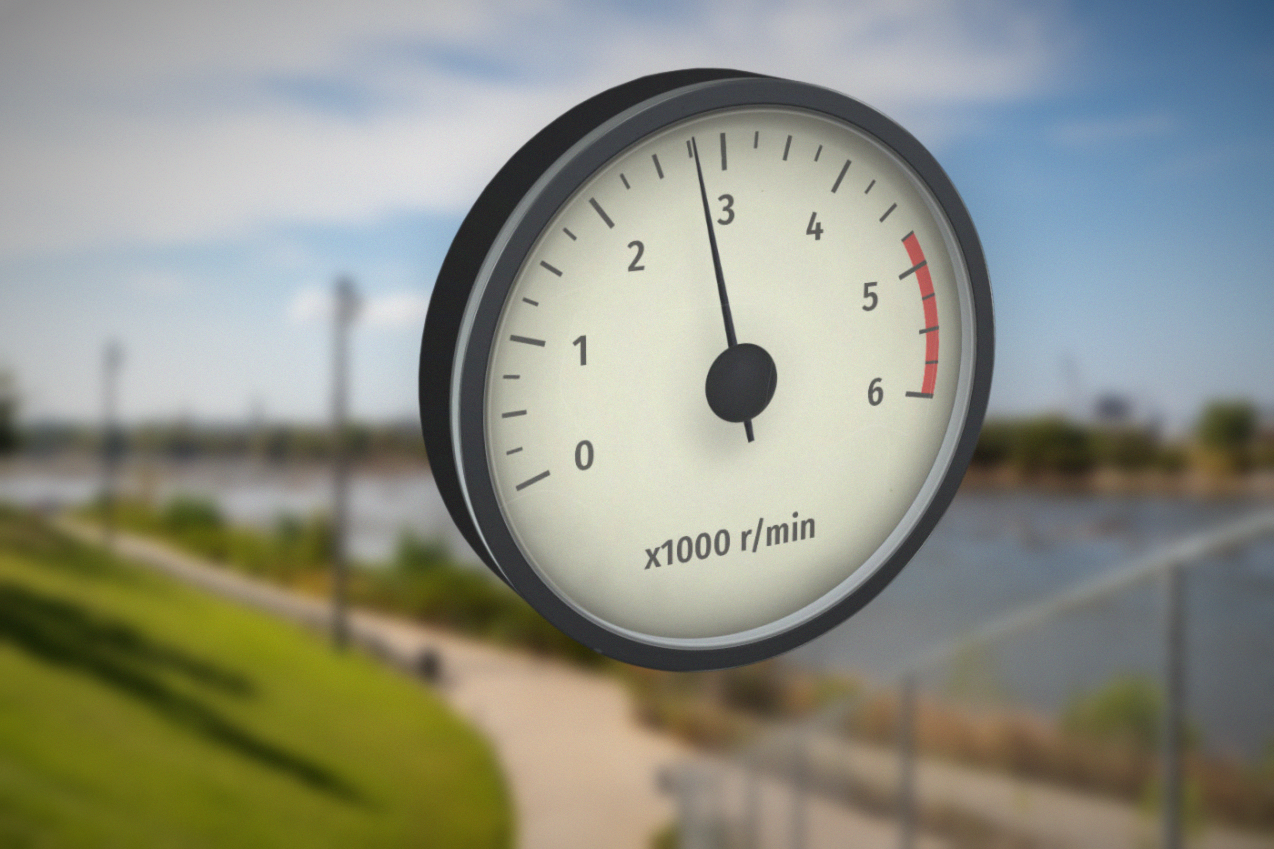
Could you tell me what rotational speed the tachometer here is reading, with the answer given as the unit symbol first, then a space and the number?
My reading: rpm 2750
